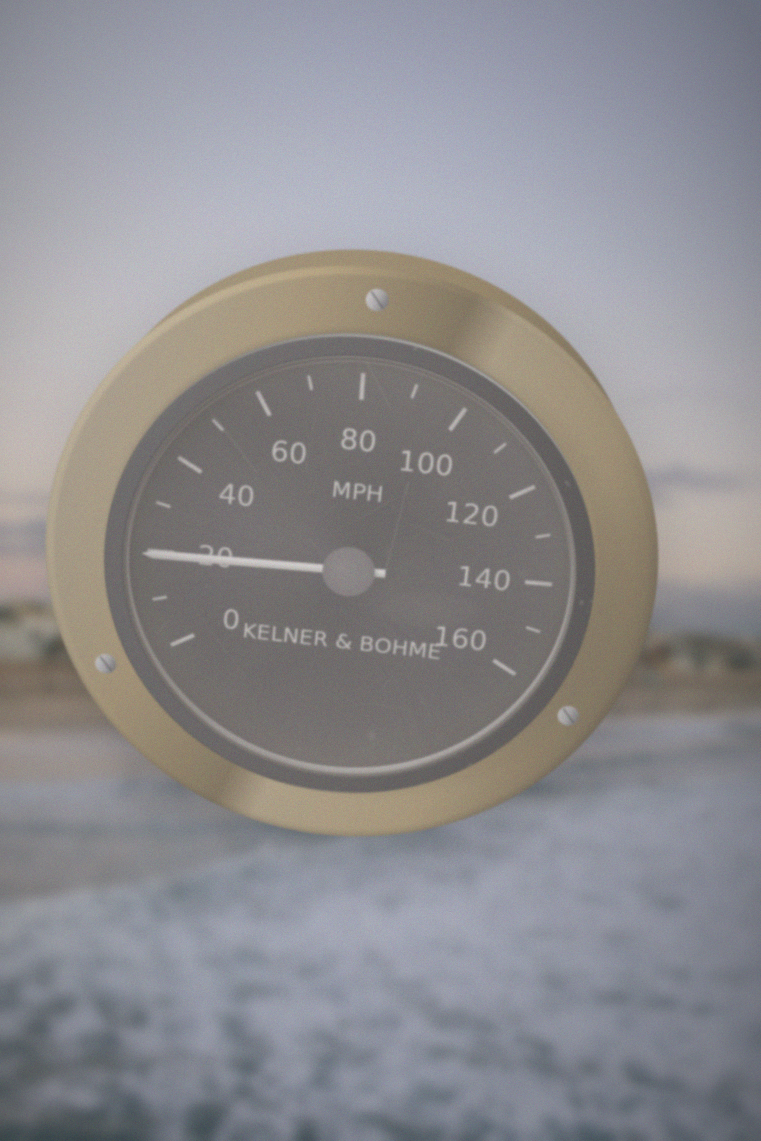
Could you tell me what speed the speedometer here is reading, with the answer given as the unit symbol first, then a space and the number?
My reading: mph 20
